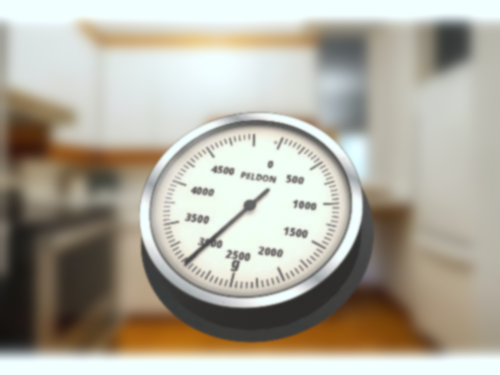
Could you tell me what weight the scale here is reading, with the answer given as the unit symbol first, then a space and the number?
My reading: g 3000
